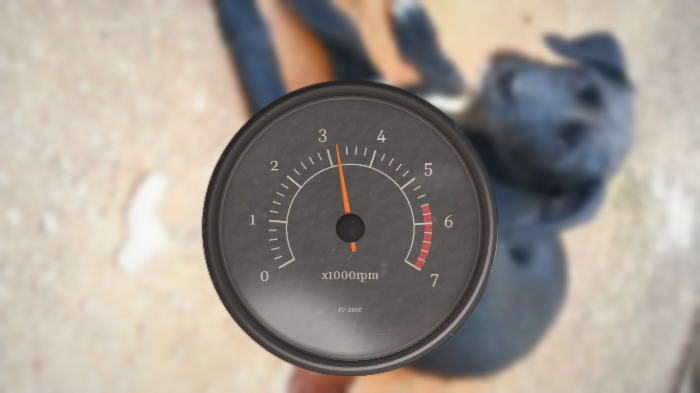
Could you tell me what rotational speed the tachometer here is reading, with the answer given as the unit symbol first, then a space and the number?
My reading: rpm 3200
